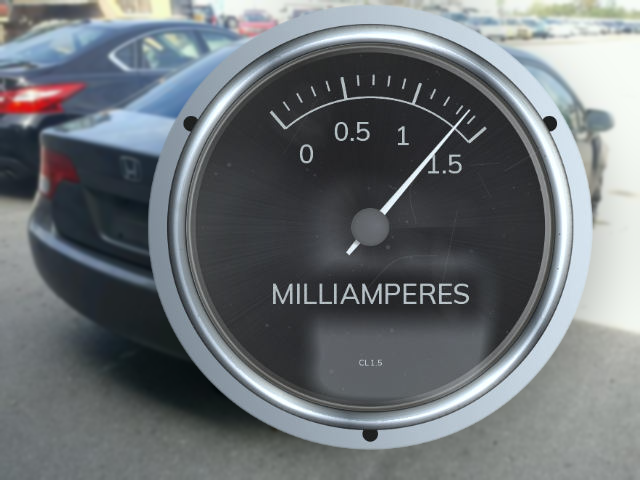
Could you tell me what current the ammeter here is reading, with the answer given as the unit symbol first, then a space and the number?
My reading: mA 1.35
